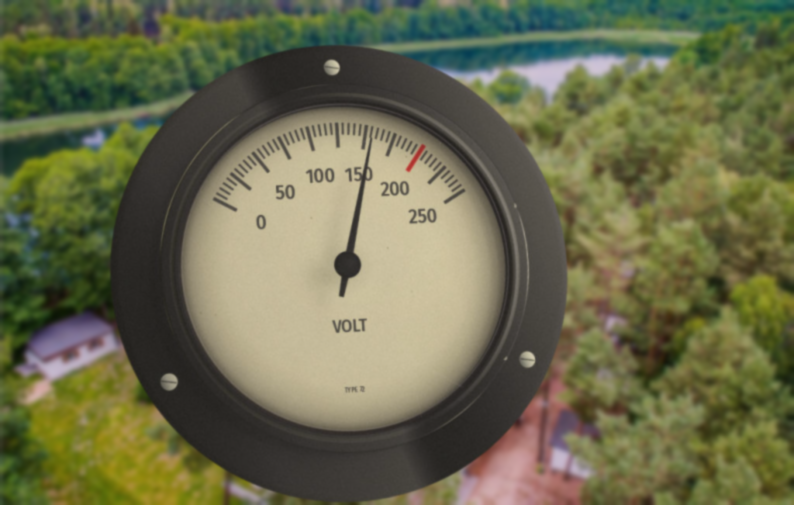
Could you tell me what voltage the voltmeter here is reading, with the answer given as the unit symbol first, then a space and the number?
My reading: V 155
